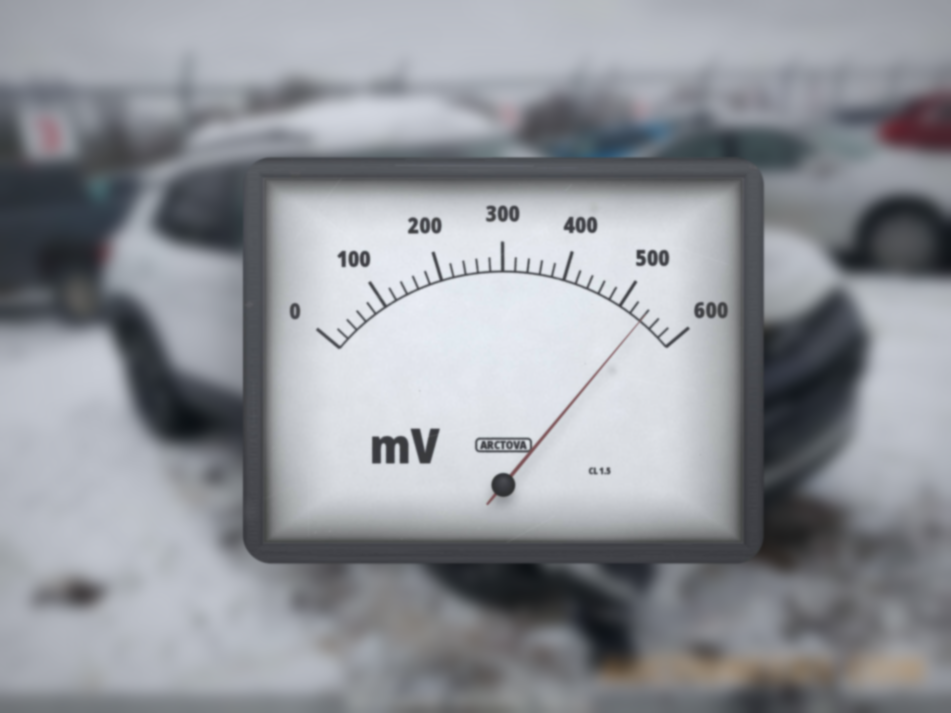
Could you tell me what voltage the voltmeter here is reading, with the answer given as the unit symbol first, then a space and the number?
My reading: mV 540
